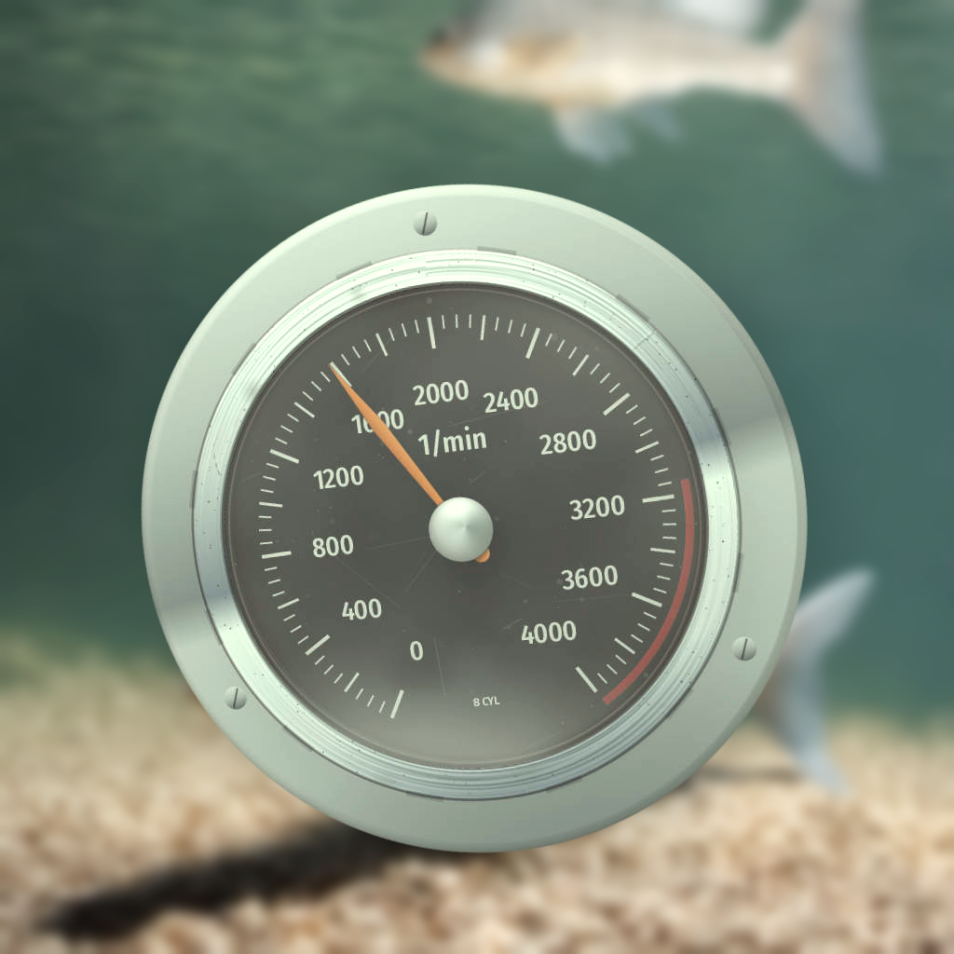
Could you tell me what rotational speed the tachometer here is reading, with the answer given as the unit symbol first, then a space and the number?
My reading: rpm 1600
